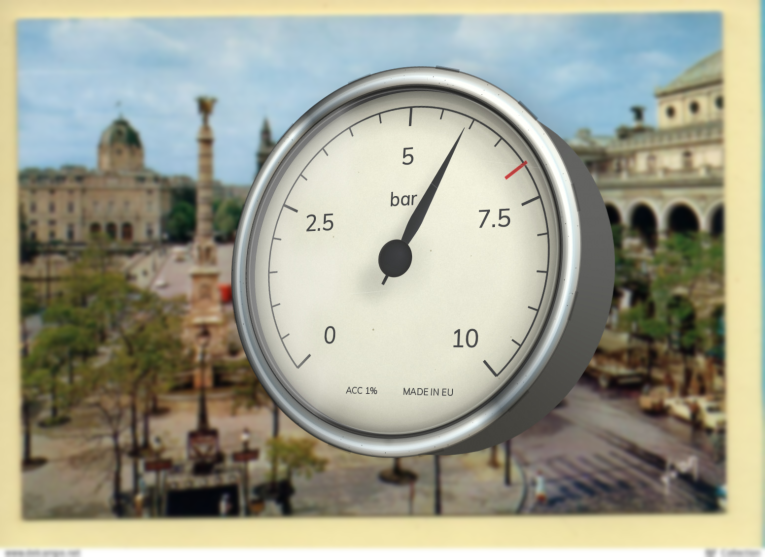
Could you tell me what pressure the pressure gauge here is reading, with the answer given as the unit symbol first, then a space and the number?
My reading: bar 6
